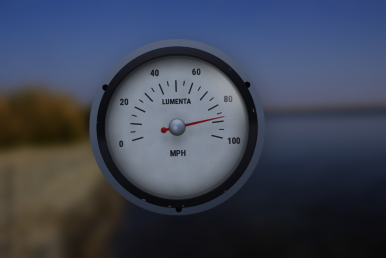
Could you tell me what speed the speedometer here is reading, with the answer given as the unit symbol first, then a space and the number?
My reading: mph 87.5
